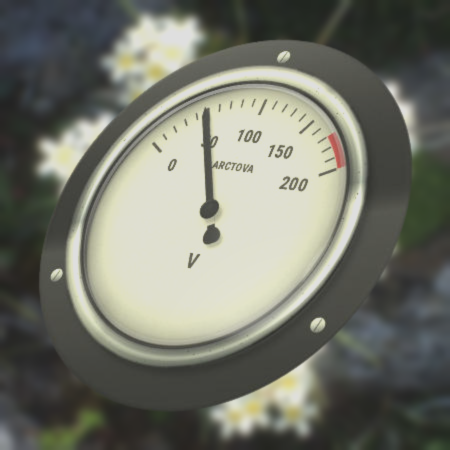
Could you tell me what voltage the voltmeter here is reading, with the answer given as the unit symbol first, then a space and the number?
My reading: V 50
